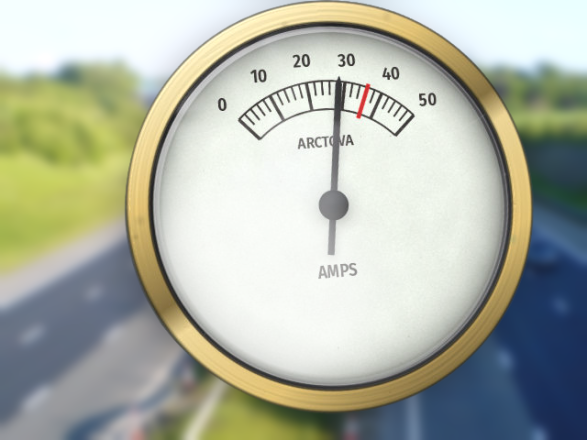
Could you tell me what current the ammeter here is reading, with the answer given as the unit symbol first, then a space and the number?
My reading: A 28
